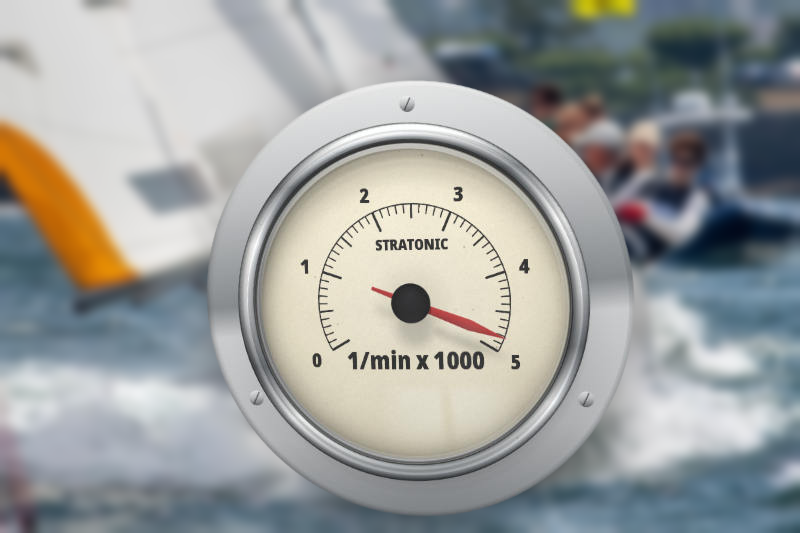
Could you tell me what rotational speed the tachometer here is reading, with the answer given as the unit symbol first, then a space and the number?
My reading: rpm 4800
